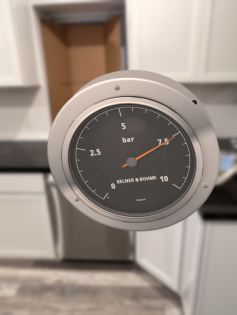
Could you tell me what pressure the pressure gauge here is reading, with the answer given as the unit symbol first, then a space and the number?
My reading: bar 7.5
